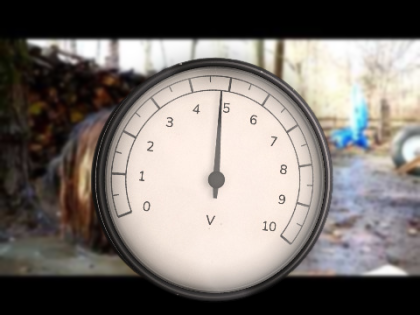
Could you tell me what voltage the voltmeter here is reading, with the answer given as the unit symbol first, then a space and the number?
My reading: V 4.75
